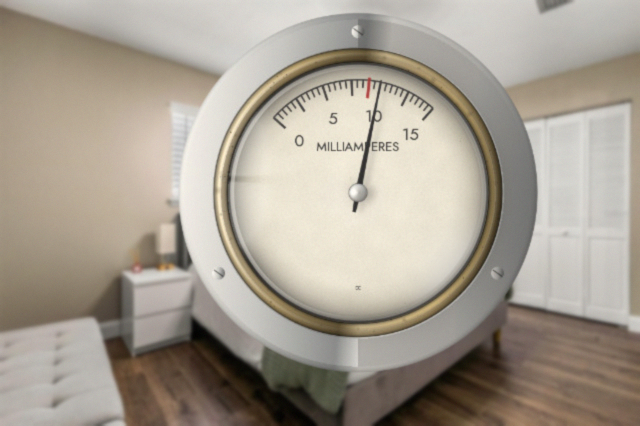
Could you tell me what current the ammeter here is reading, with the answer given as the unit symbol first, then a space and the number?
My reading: mA 10
